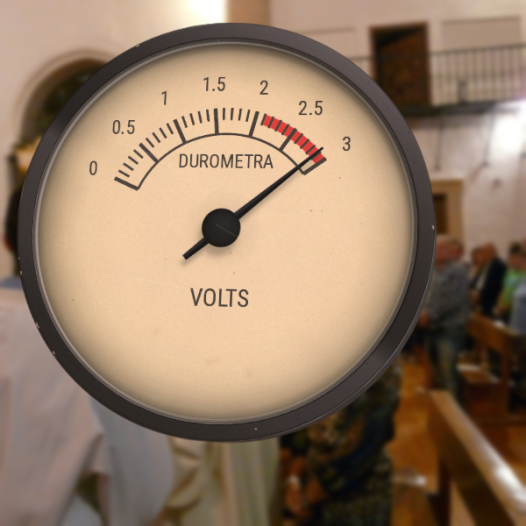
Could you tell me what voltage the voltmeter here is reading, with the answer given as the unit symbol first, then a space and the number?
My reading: V 2.9
